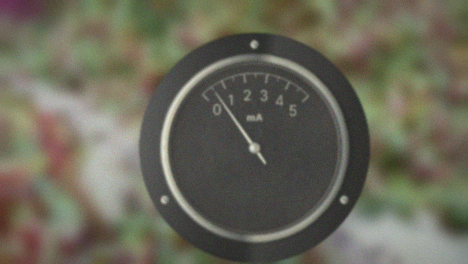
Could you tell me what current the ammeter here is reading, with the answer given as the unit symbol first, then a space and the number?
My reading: mA 0.5
